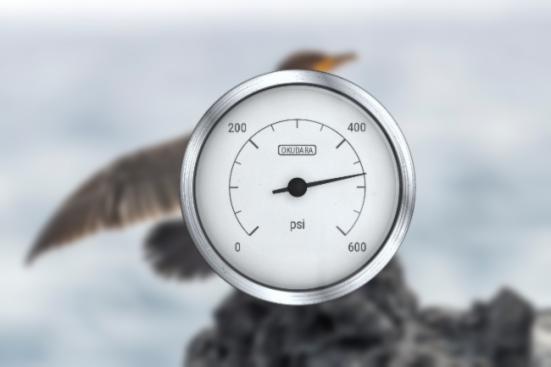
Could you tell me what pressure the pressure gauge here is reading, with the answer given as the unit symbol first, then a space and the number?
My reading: psi 475
